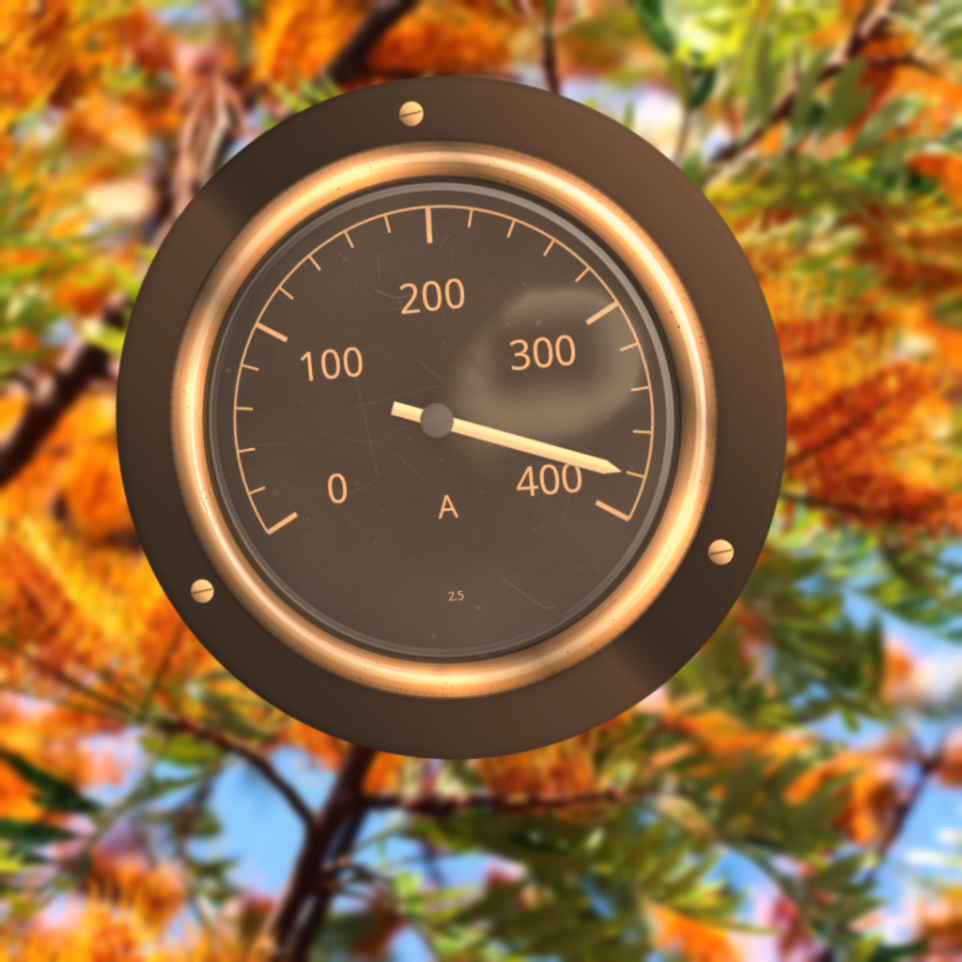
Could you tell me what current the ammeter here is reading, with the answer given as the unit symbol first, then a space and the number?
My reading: A 380
